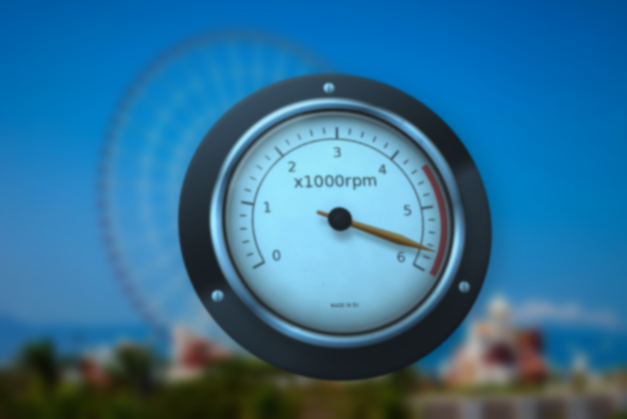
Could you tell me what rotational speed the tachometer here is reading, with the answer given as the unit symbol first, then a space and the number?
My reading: rpm 5700
